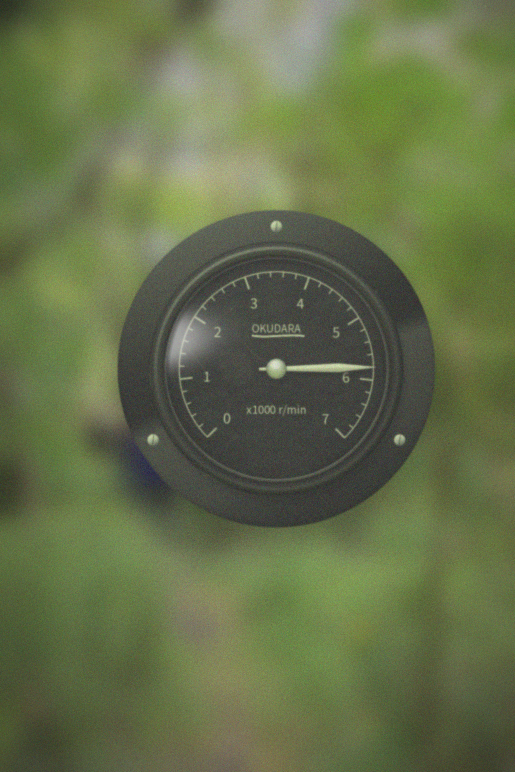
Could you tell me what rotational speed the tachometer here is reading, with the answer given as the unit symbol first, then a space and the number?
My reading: rpm 5800
